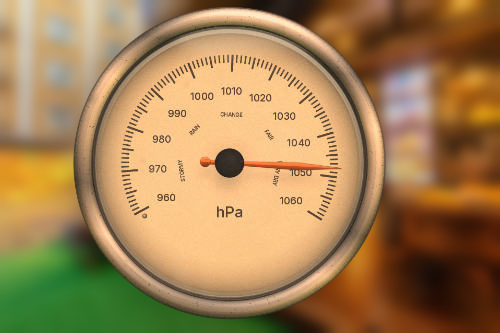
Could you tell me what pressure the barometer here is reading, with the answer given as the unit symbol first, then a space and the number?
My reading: hPa 1048
